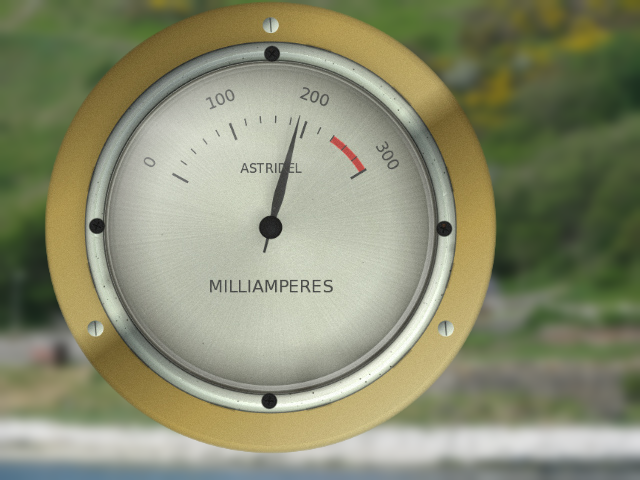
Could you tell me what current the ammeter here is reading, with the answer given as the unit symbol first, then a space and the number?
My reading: mA 190
